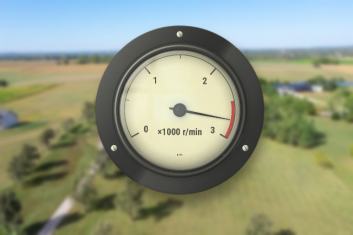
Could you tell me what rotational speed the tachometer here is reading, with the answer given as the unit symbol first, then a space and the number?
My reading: rpm 2750
